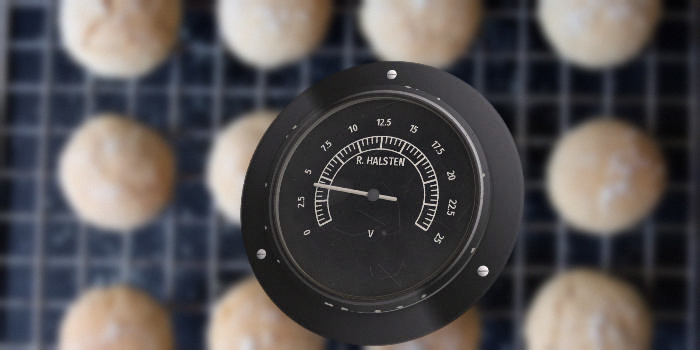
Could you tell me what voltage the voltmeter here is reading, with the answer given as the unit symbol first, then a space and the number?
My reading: V 4
